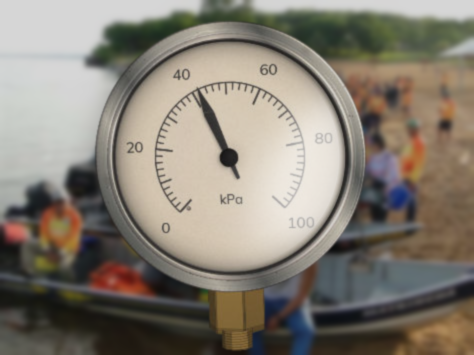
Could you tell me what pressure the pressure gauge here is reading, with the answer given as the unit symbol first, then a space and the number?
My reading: kPa 42
